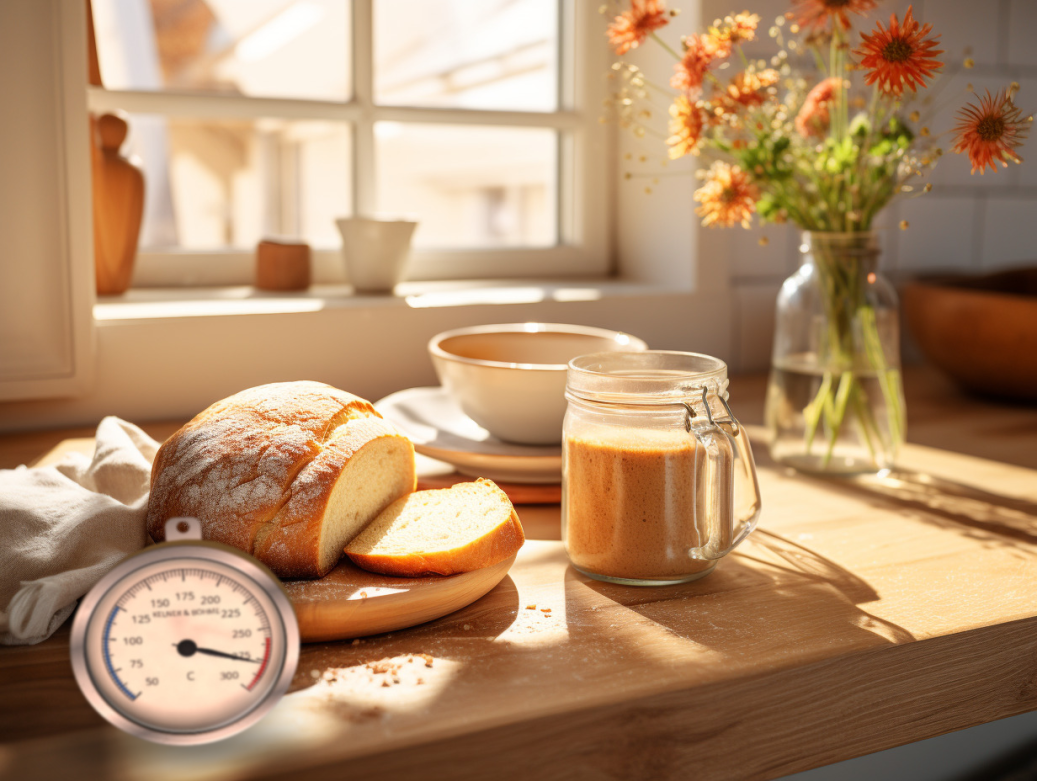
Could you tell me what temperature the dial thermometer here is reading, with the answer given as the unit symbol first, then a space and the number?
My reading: °C 275
